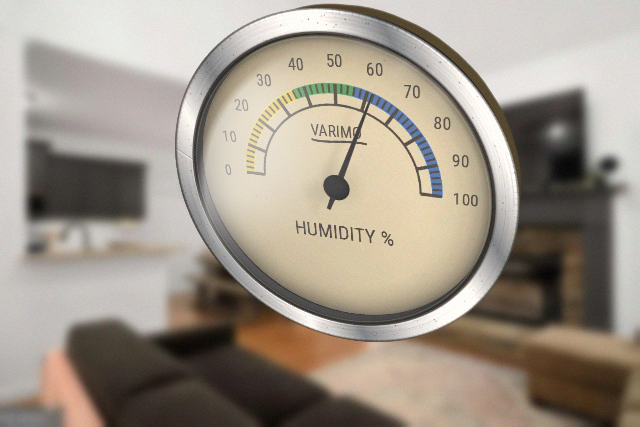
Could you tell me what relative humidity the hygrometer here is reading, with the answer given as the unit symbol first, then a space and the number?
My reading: % 62
